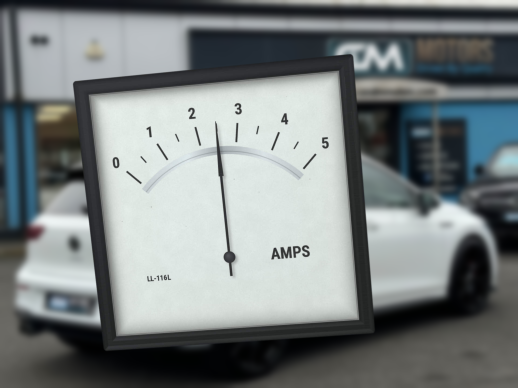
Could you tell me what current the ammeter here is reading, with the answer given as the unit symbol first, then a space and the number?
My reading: A 2.5
